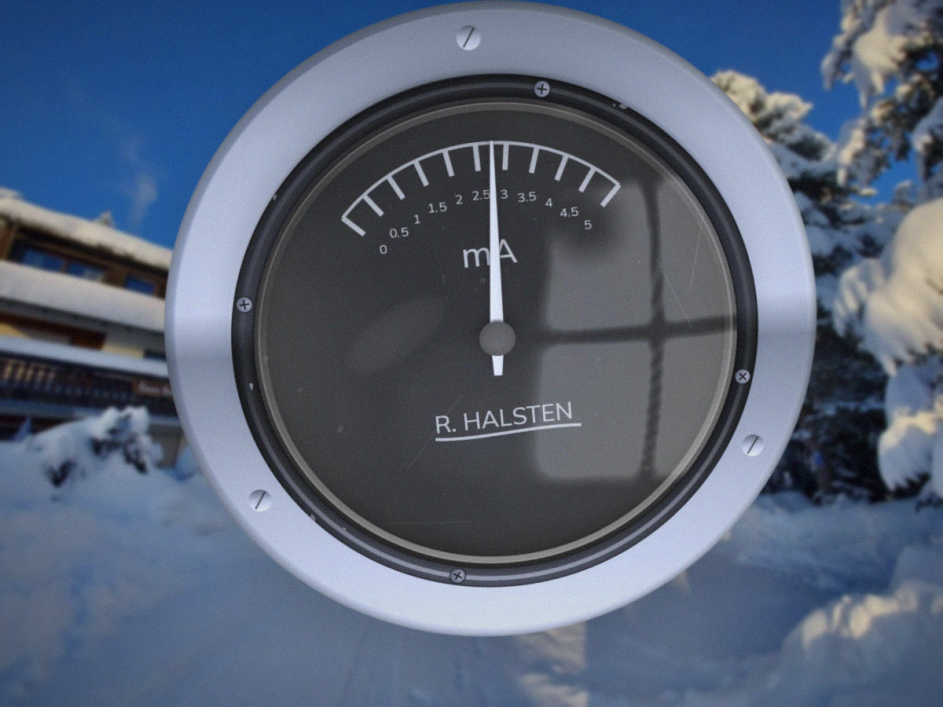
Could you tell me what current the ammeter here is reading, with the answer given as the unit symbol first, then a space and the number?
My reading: mA 2.75
